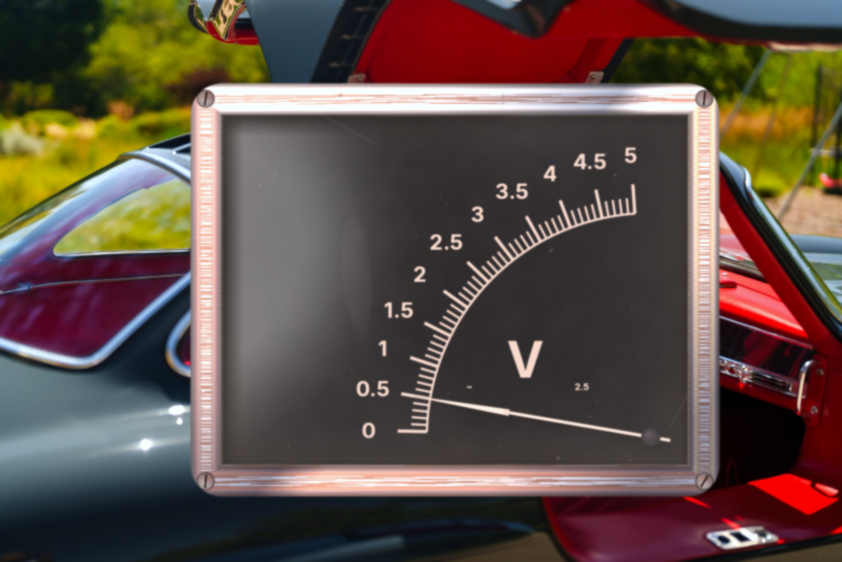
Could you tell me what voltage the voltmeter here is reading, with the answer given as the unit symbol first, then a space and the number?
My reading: V 0.5
